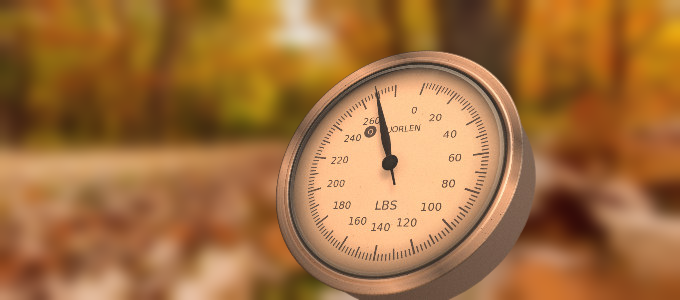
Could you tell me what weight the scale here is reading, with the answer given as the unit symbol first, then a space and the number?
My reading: lb 270
